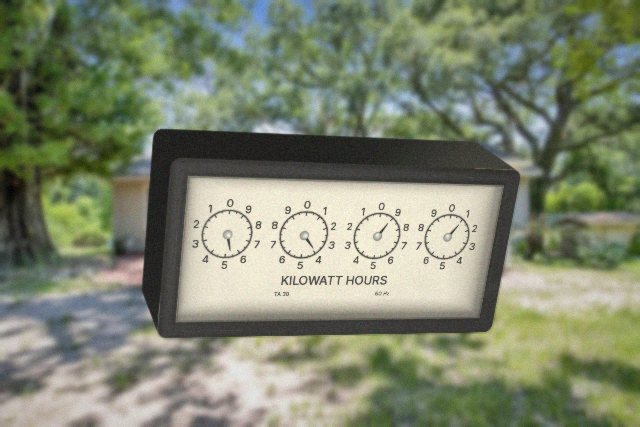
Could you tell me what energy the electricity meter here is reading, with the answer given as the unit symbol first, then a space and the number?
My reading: kWh 5391
